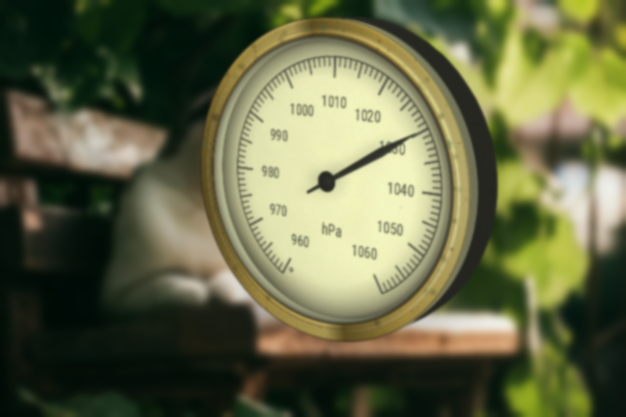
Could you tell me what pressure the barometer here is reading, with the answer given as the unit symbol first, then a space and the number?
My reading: hPa 1030
